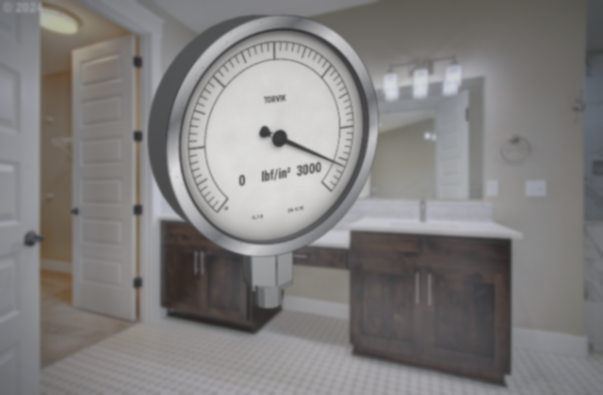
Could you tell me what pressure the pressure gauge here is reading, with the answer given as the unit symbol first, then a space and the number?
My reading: psi 2800
